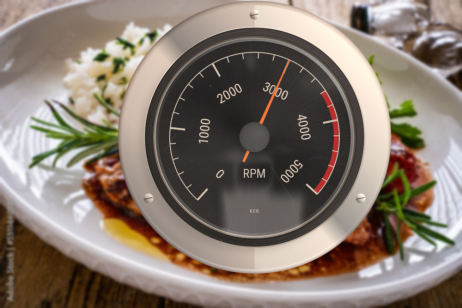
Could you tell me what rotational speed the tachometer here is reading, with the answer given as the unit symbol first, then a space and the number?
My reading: rpm 3000
